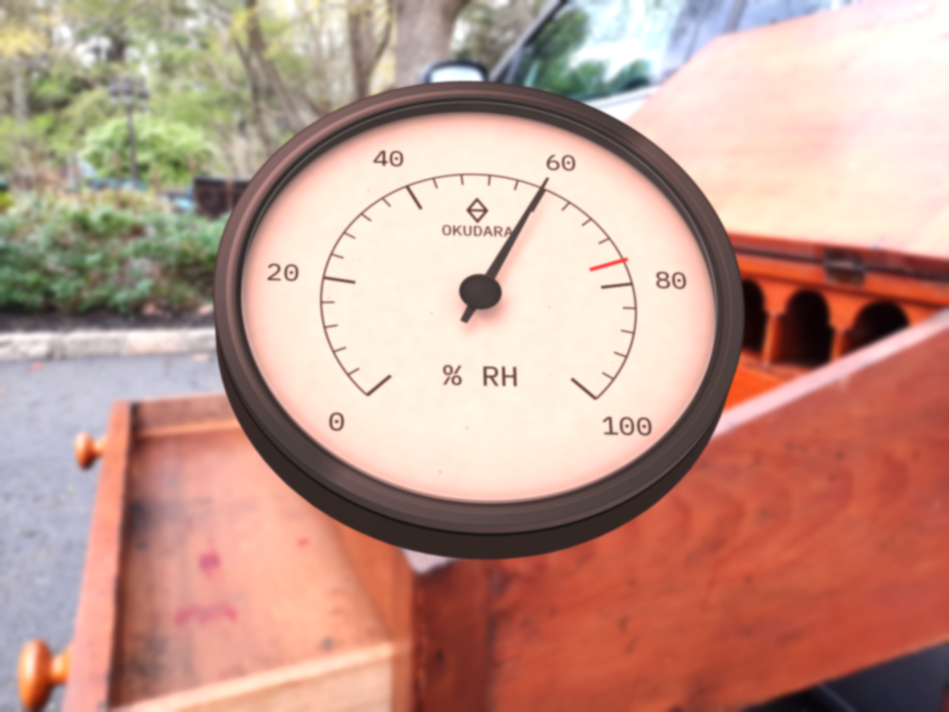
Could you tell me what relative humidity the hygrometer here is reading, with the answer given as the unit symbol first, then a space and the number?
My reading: % 60
